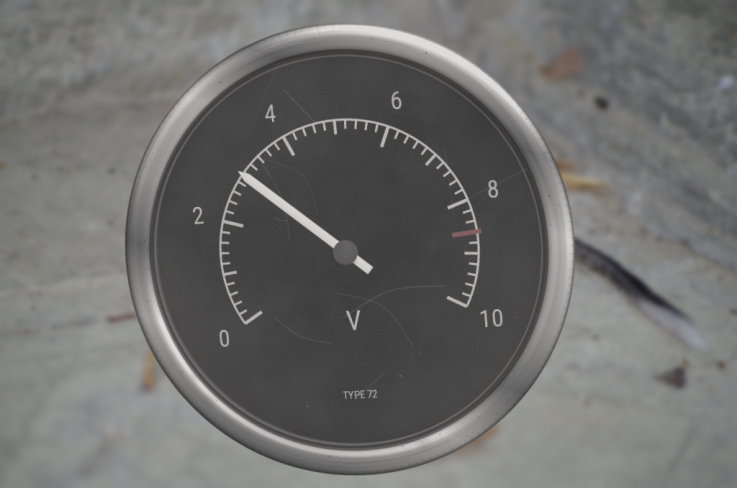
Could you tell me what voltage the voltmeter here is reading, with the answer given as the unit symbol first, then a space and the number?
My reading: V 3
